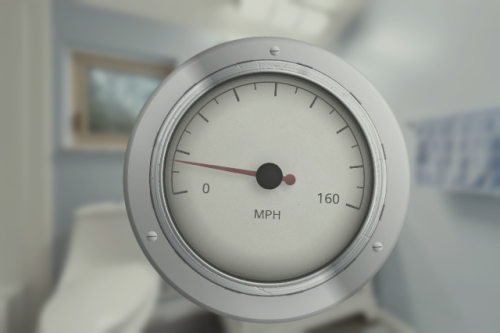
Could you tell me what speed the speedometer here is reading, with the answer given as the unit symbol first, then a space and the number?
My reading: mph 15
